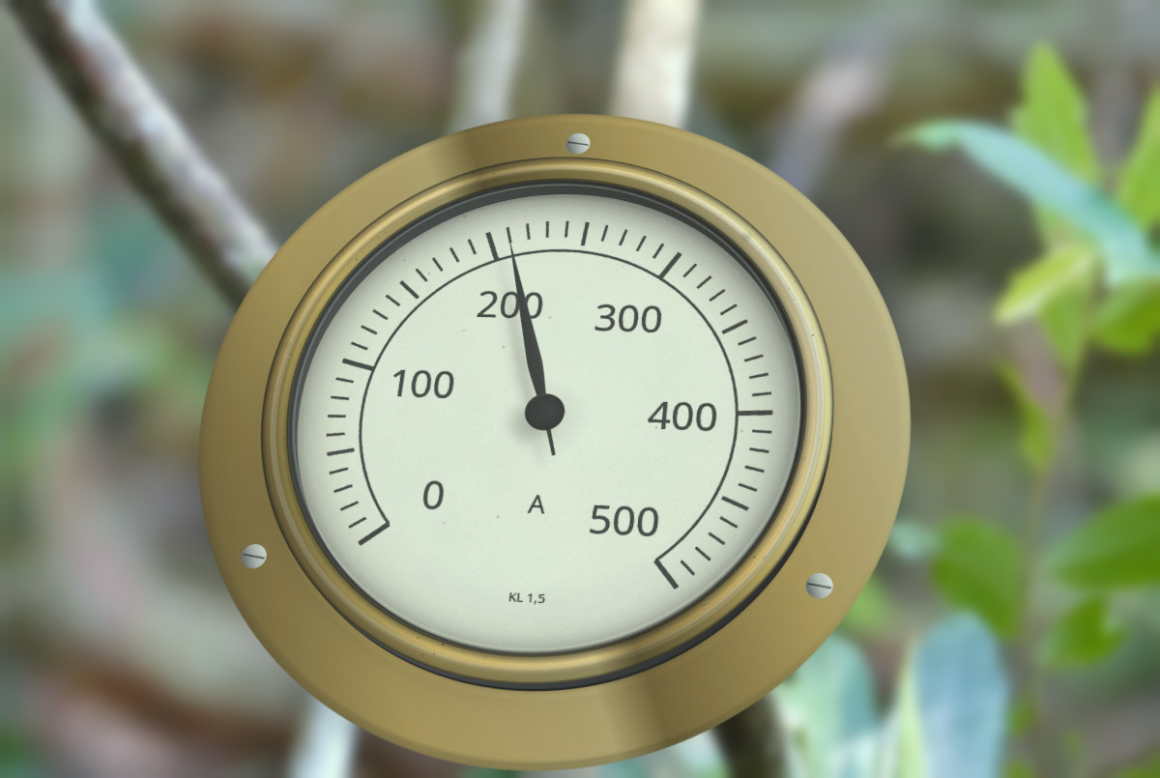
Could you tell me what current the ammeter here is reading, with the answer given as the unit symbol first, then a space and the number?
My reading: A 210
